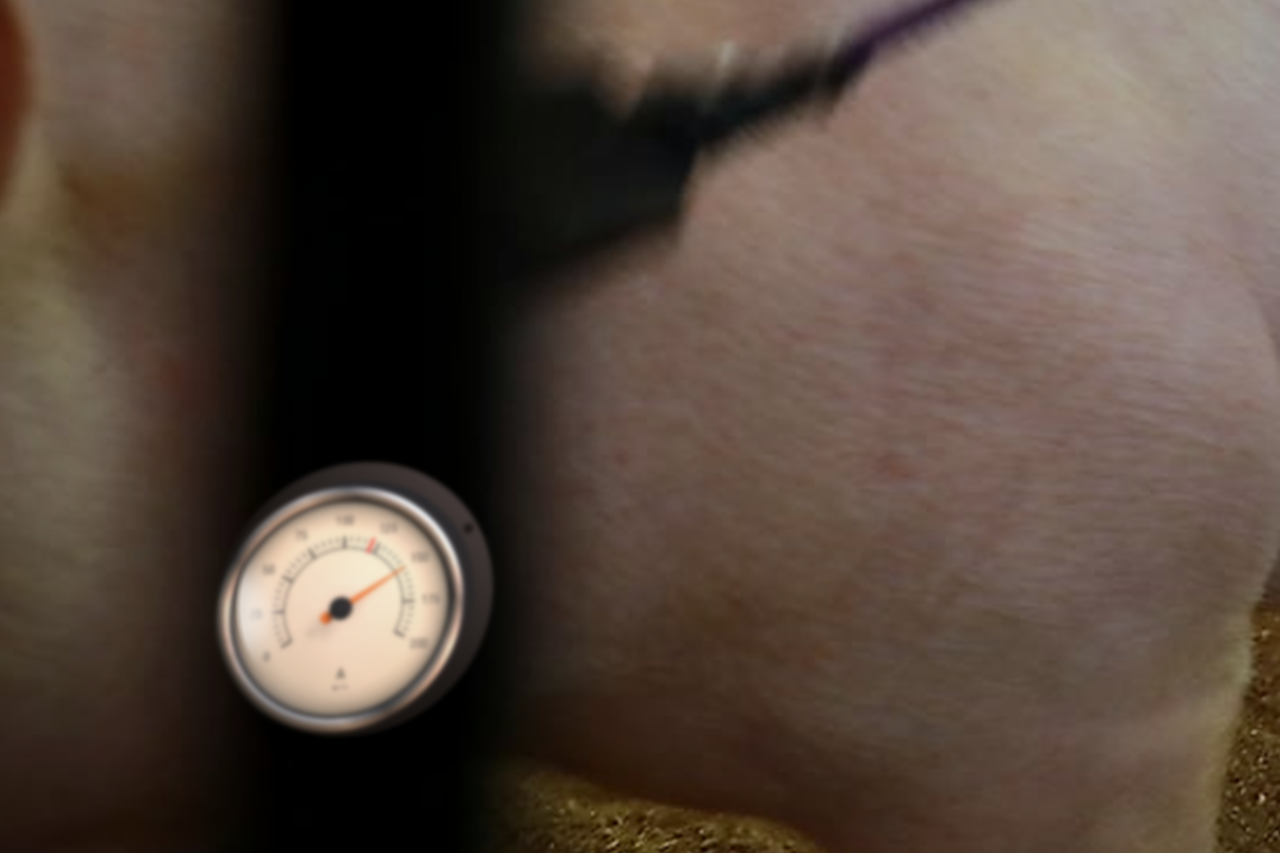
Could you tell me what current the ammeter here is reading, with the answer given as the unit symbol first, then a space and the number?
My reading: A 150
